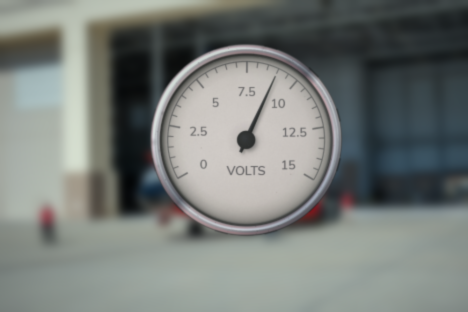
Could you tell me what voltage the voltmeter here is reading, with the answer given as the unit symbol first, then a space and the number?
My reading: V 9
